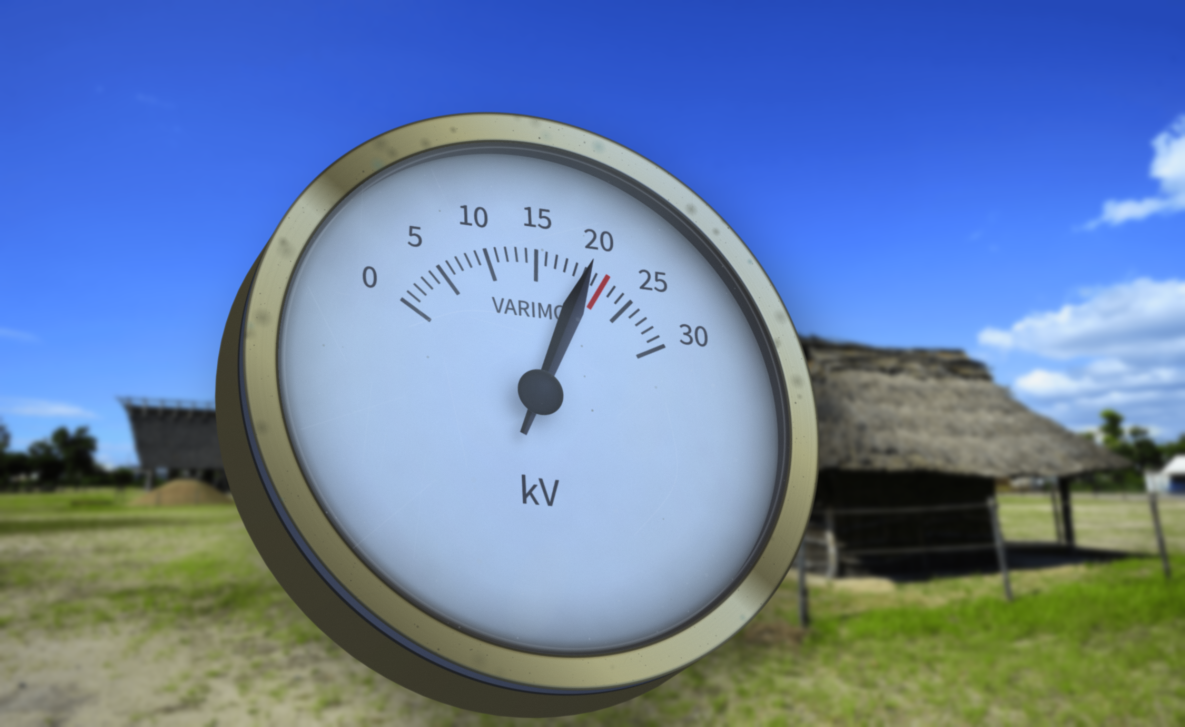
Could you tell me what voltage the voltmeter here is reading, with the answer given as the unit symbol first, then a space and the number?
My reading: kV 20
